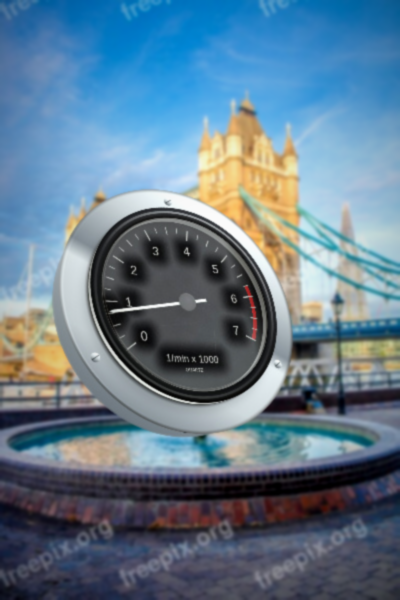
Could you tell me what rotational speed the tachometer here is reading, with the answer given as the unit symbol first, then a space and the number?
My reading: rpm 750
